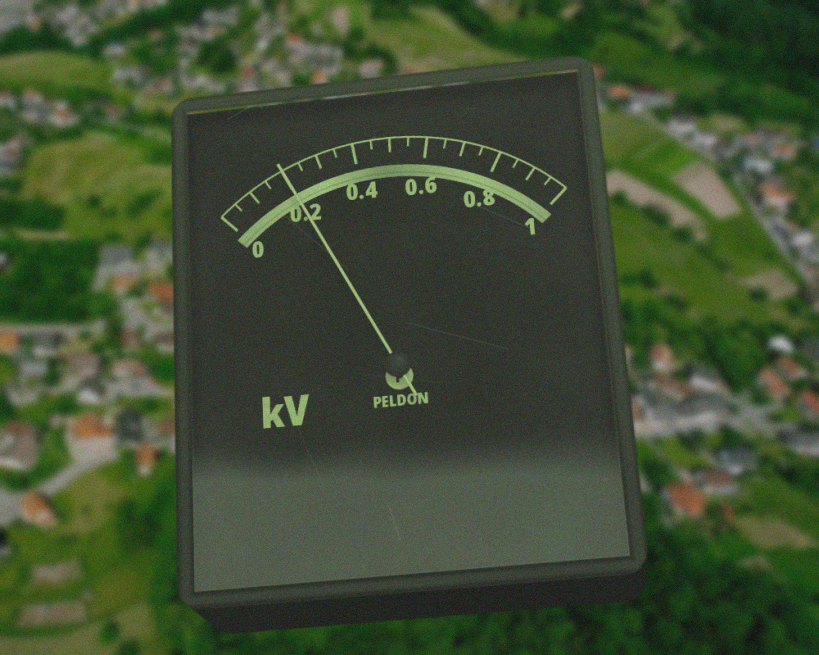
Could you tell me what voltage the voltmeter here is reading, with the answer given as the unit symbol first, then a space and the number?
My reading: kV 0.2
